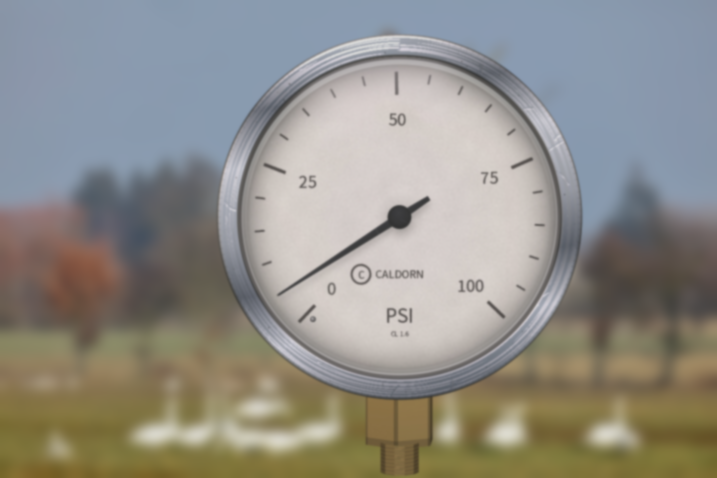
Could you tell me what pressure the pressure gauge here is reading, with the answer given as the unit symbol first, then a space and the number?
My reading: psi 5
